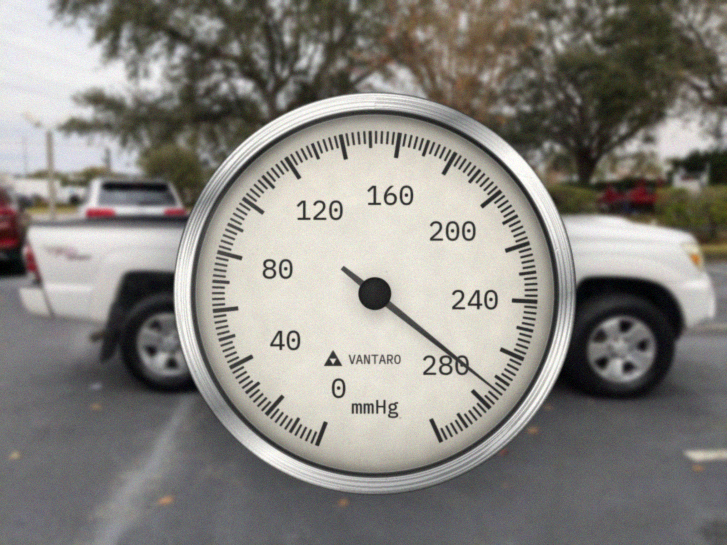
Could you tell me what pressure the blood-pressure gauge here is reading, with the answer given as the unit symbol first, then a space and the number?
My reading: mmHg 274
